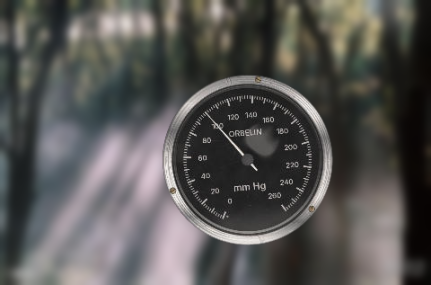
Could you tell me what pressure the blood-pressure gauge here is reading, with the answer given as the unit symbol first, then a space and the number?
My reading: mmHg 100
